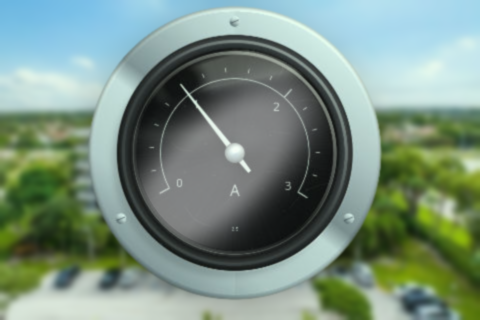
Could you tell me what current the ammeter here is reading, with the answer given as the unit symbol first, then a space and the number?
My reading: A 1
